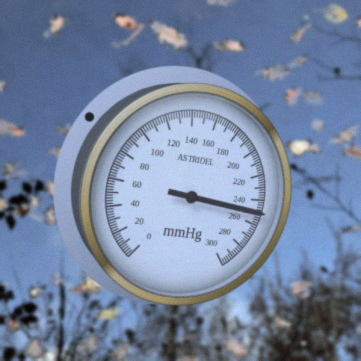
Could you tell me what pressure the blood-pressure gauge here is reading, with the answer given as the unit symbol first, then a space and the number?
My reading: mmHg 250
